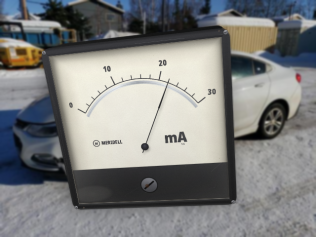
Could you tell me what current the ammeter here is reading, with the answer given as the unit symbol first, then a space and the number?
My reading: mA 22
